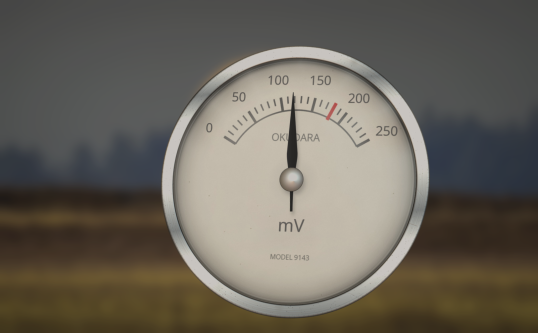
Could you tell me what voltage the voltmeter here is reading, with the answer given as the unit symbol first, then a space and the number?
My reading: mV 120
